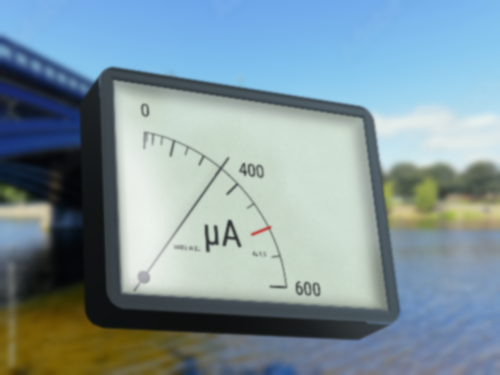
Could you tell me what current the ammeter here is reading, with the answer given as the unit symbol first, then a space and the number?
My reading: µA 350
